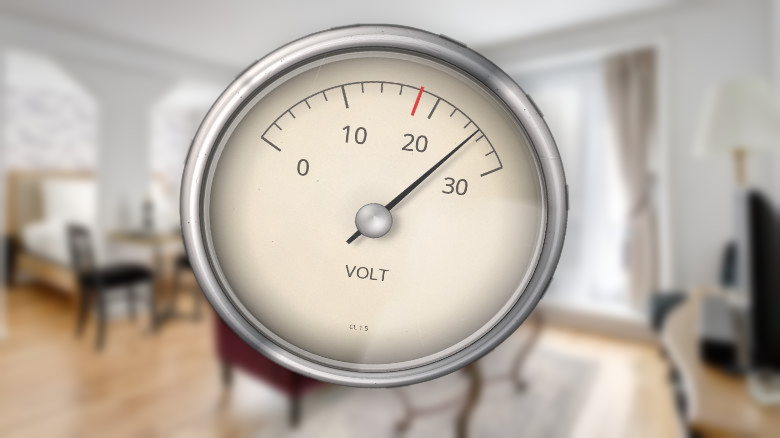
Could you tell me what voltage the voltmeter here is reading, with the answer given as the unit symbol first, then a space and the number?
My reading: V 25
